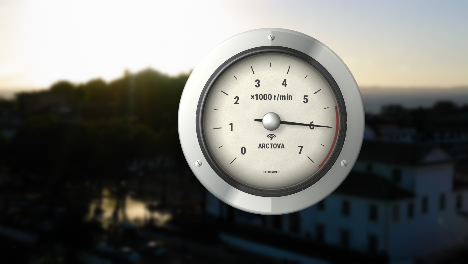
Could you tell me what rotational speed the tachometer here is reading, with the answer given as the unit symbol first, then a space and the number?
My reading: rpm 6000
